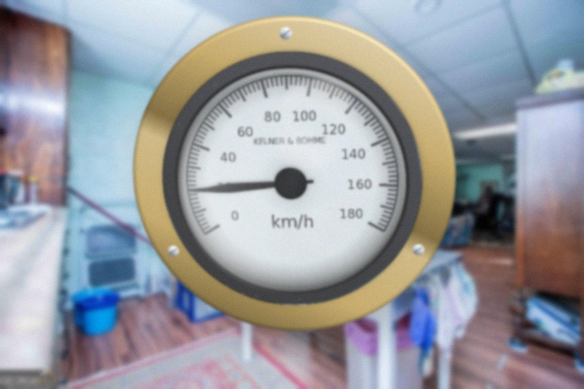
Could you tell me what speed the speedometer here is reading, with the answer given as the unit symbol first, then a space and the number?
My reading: km/h 20
